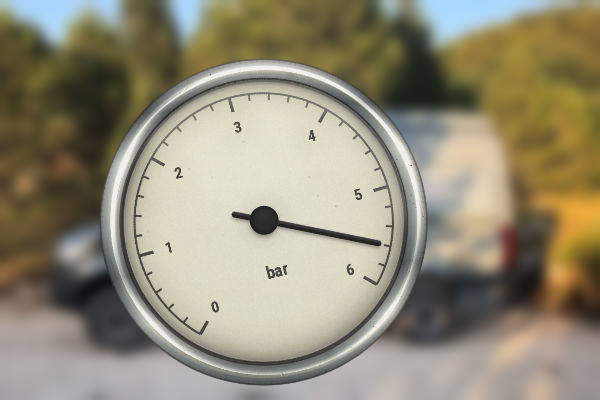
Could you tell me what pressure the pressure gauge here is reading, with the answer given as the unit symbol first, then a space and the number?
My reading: bar 5.6
